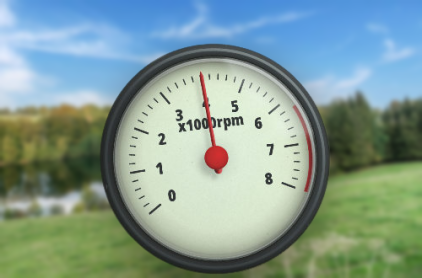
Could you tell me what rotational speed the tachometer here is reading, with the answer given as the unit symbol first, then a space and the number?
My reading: rpm 4000
